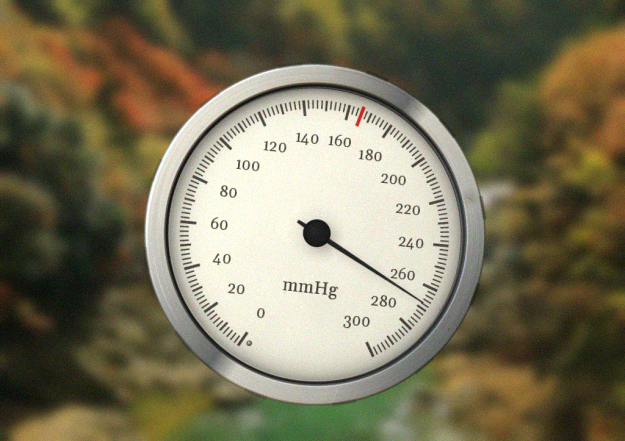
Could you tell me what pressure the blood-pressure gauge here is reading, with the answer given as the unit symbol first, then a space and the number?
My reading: mmHg 268
